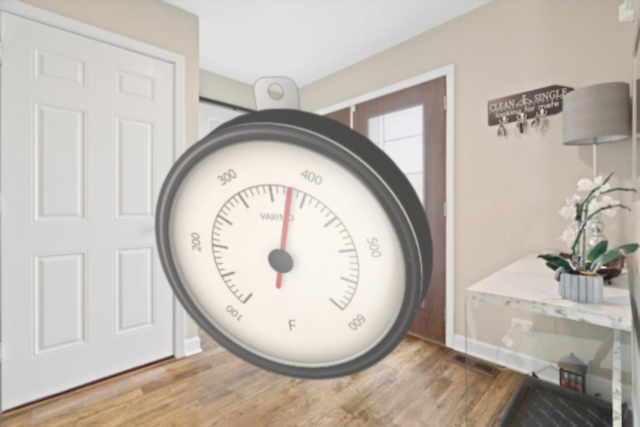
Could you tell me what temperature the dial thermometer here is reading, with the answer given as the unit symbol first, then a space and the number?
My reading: °F 380
